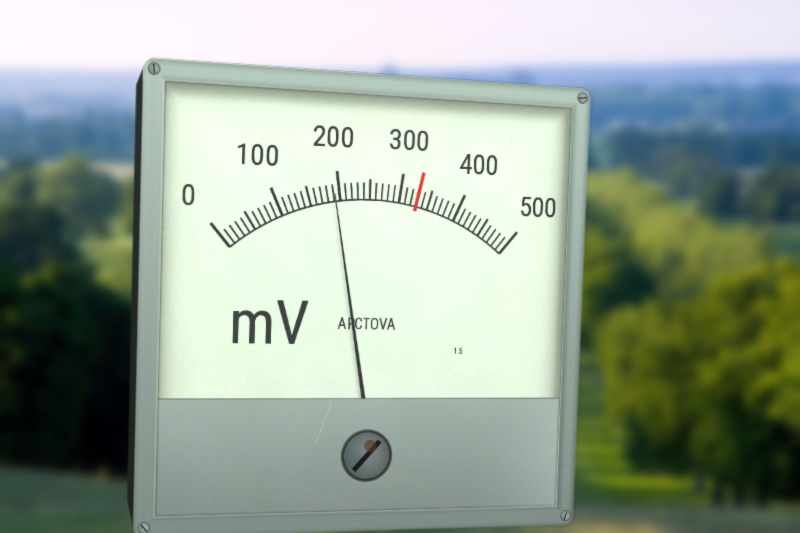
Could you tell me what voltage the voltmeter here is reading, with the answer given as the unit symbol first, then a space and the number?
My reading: mV 190
